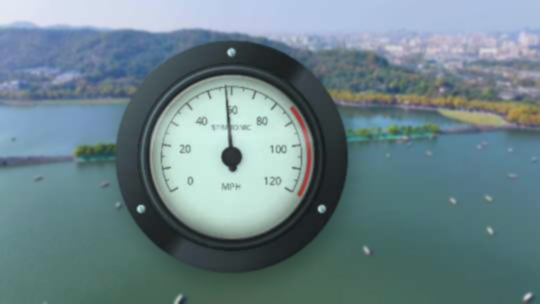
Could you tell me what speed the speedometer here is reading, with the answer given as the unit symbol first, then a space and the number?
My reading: mph 57.5
